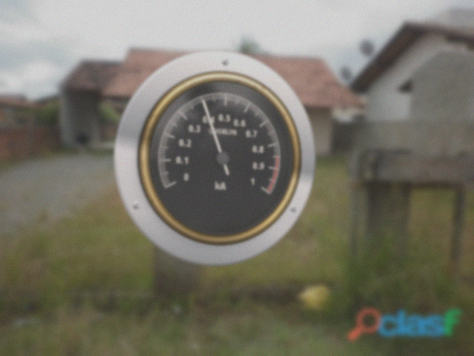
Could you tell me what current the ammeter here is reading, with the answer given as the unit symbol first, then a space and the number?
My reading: kA 0.4
